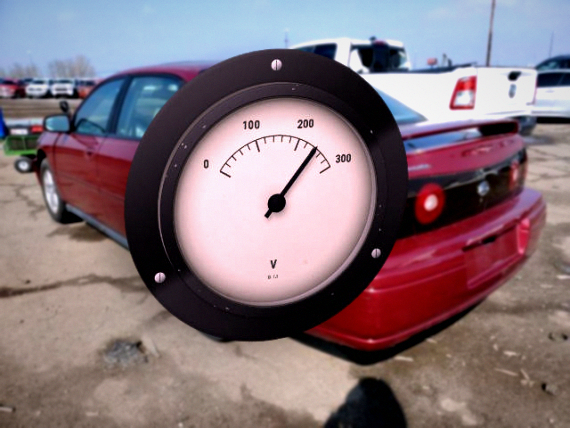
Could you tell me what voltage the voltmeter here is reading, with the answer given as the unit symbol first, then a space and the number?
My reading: V 240
